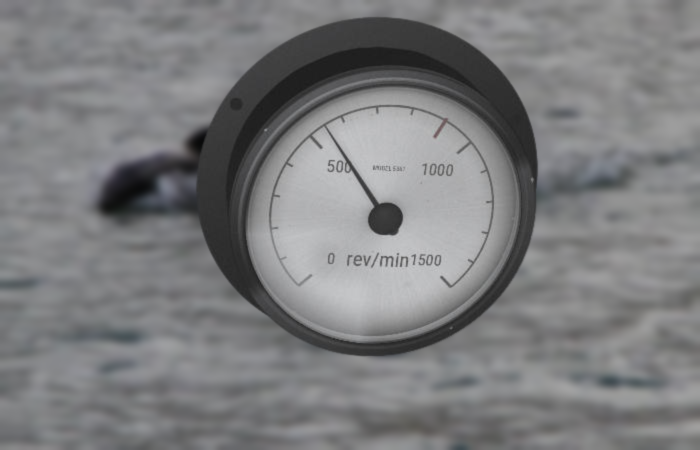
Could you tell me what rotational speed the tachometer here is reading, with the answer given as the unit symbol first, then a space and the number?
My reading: rpm 550
